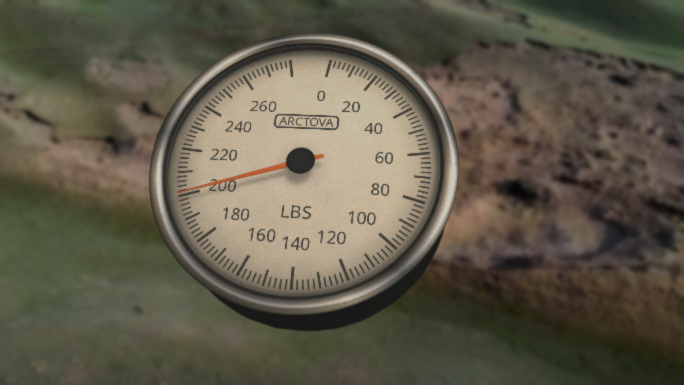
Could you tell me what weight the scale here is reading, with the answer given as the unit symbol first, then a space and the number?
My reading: lb 200
